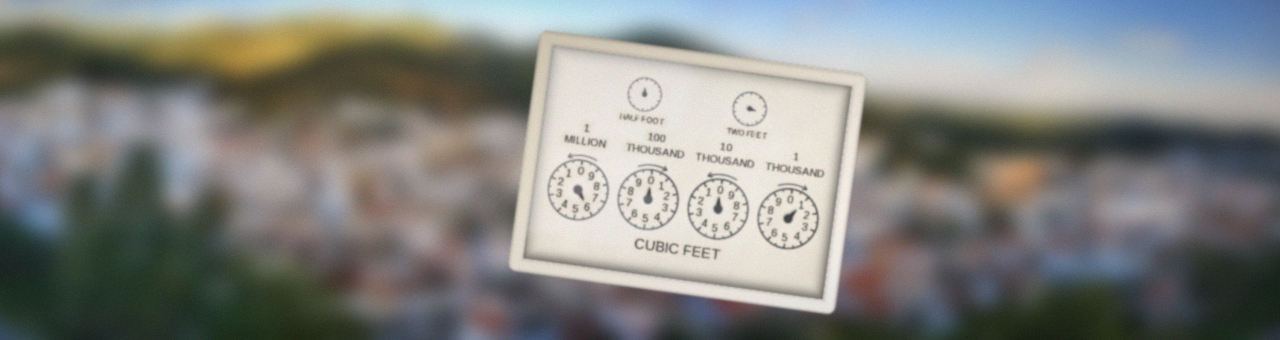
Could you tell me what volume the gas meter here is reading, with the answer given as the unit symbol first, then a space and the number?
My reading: ft³ 600100
